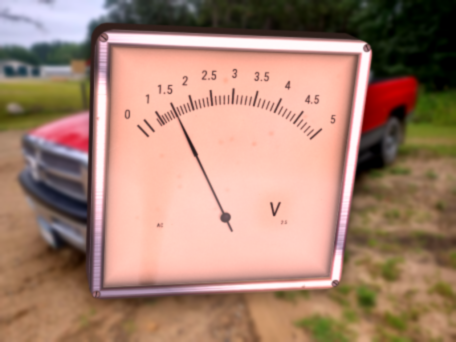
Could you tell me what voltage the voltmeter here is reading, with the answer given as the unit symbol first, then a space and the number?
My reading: V 1.5
